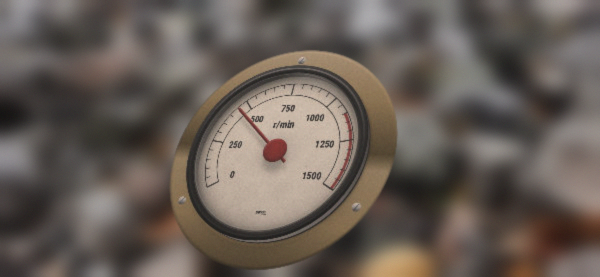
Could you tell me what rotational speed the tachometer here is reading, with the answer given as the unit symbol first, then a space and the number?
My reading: rpm 450
